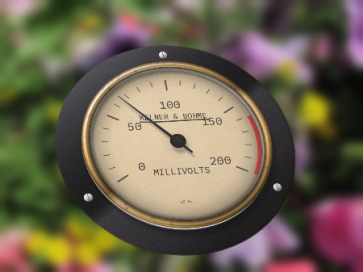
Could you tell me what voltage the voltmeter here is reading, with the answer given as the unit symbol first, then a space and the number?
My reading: mV 65
